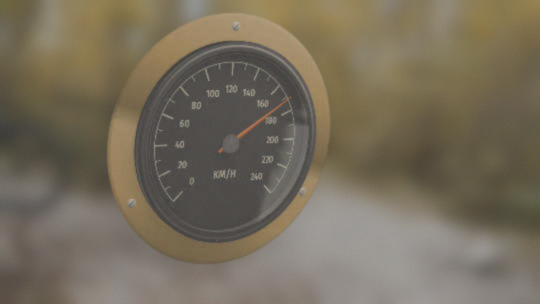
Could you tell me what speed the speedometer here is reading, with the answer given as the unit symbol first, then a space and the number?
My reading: km/h 170
